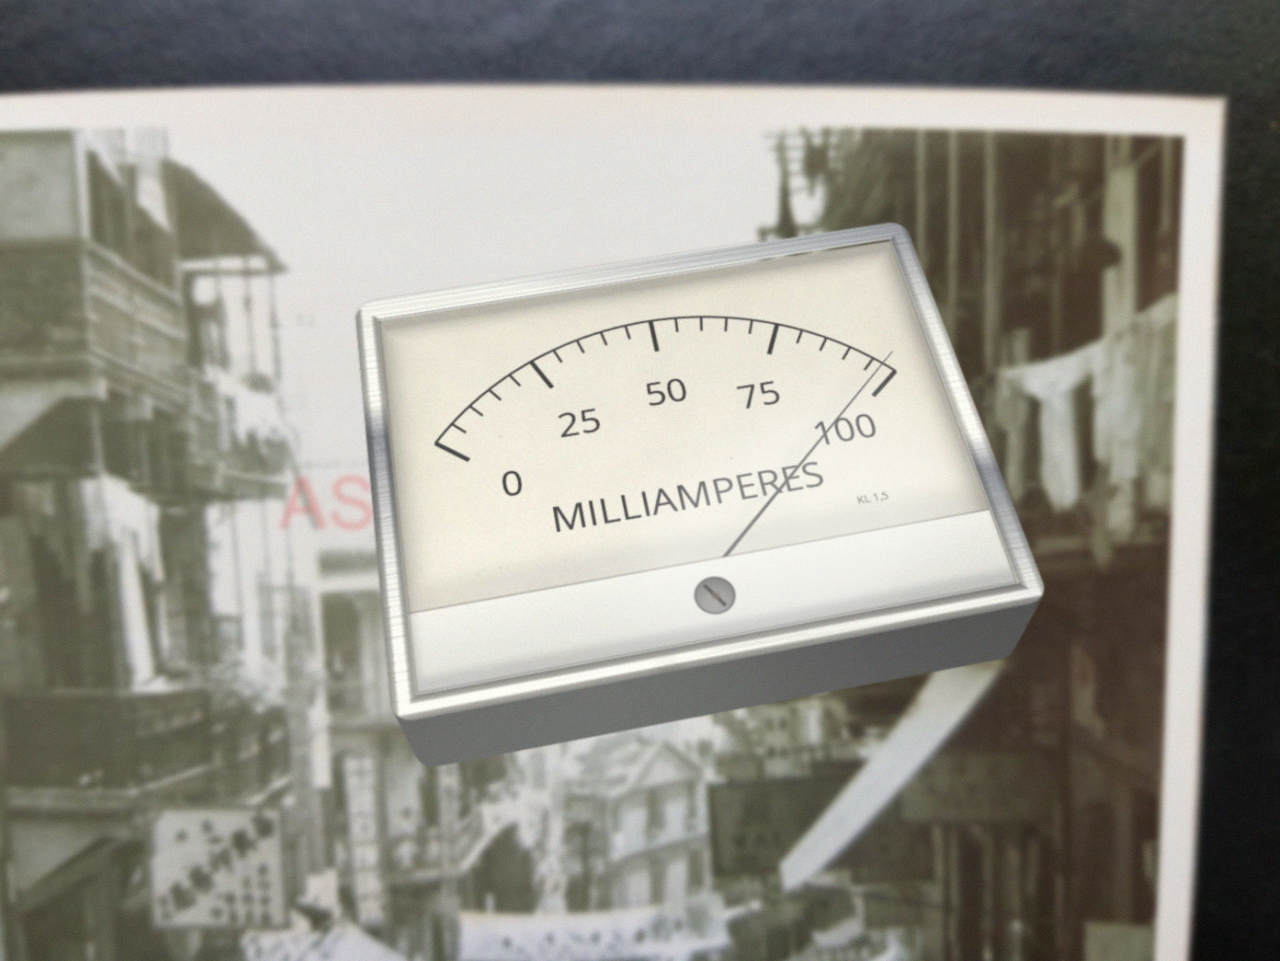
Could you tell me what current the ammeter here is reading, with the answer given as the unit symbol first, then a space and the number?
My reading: mA 97.5
